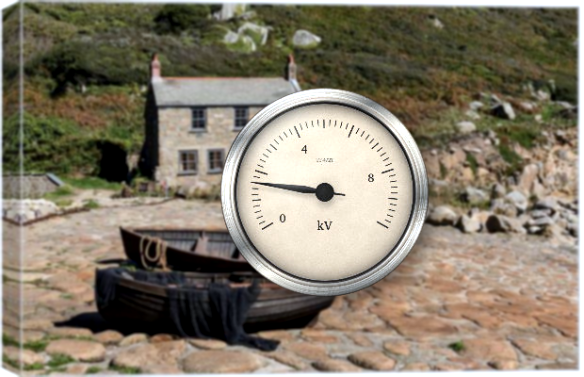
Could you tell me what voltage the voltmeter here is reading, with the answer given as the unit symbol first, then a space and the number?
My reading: kV 1.6
